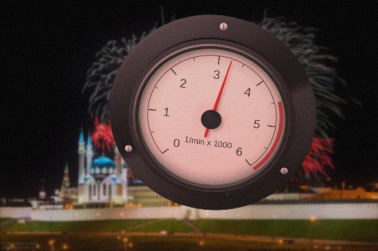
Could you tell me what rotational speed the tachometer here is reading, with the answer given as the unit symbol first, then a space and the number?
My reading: rpm 3250
